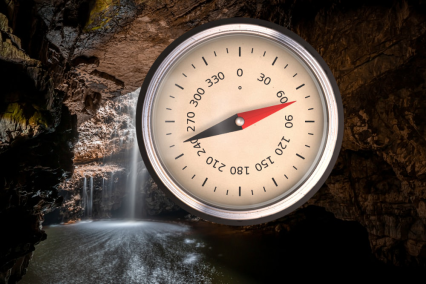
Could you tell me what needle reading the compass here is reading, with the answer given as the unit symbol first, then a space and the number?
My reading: ° 70
